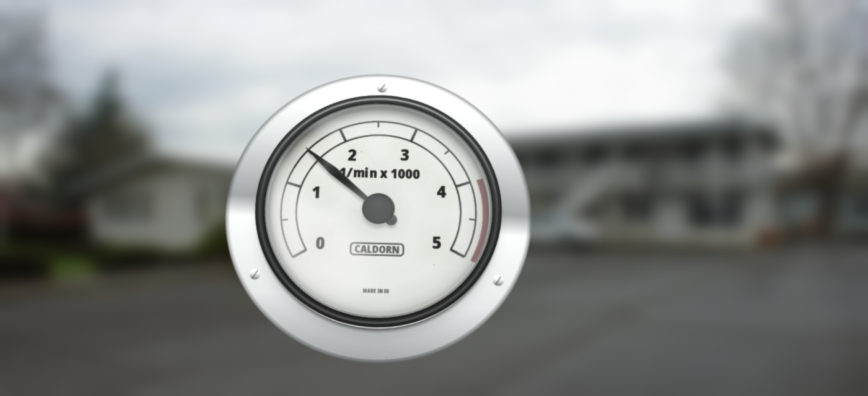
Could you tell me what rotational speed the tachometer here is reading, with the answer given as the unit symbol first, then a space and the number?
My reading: rpm 1500
